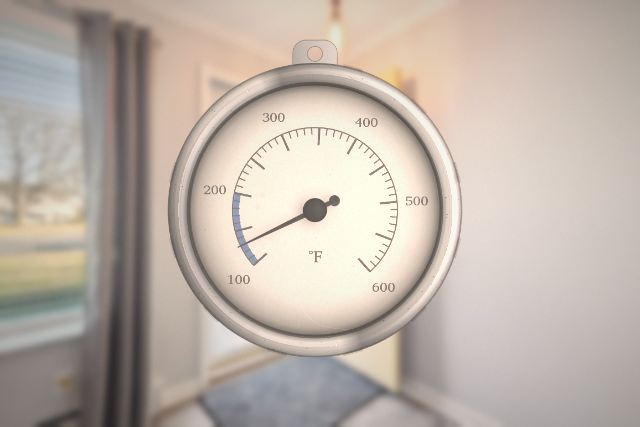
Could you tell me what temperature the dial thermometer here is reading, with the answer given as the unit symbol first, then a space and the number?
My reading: °F 130
